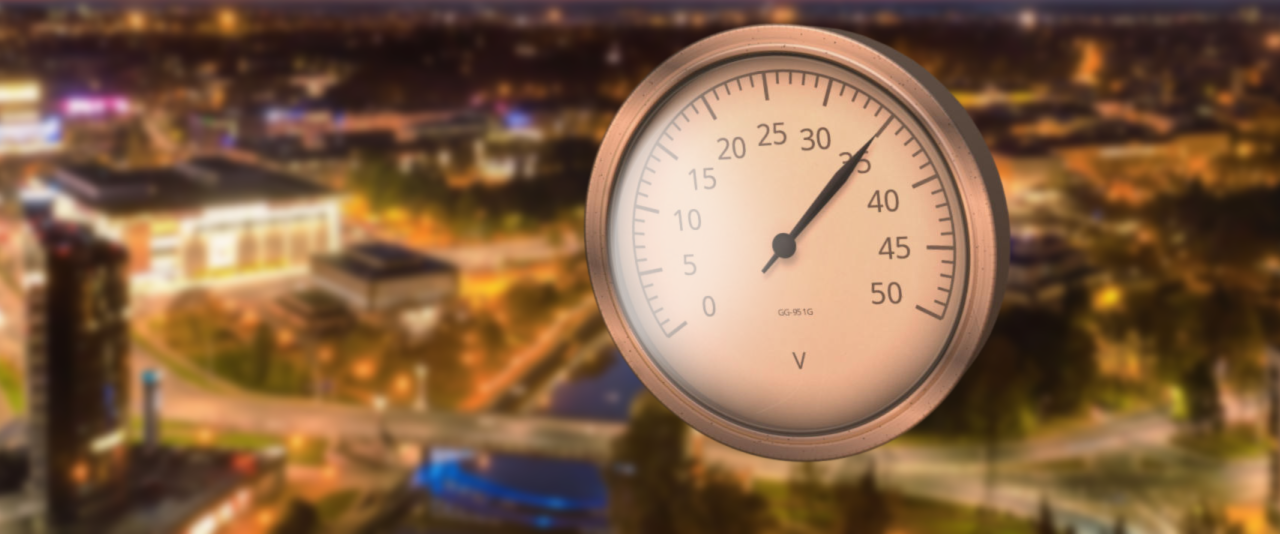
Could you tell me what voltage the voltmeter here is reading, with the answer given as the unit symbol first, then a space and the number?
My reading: V 35
